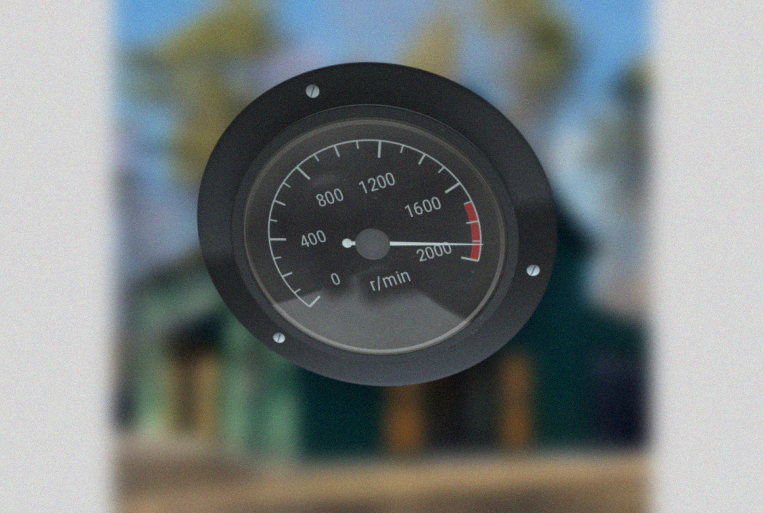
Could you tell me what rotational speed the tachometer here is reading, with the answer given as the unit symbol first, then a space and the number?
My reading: rpm 1900
